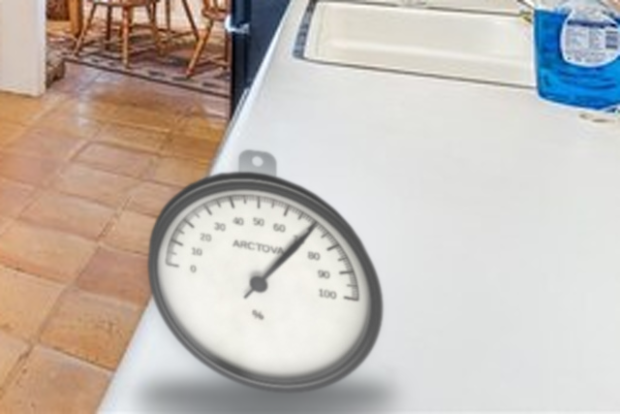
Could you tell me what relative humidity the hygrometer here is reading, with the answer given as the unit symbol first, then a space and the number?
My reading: % 70
